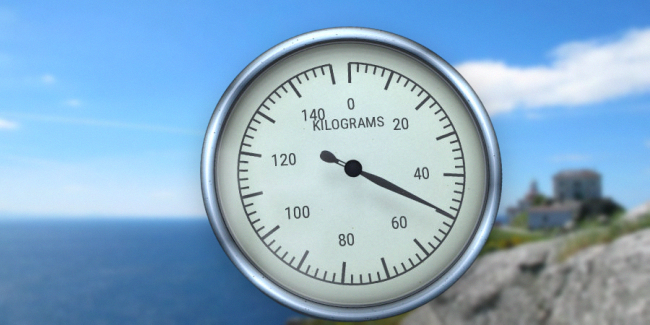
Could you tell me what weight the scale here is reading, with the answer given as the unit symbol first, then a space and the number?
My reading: kg 50
